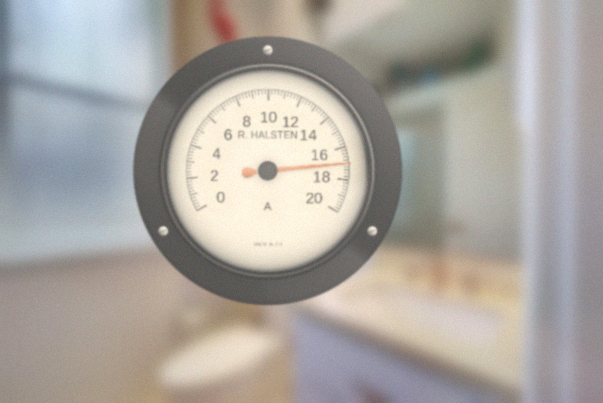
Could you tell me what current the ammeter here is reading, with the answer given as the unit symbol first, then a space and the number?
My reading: A 17
